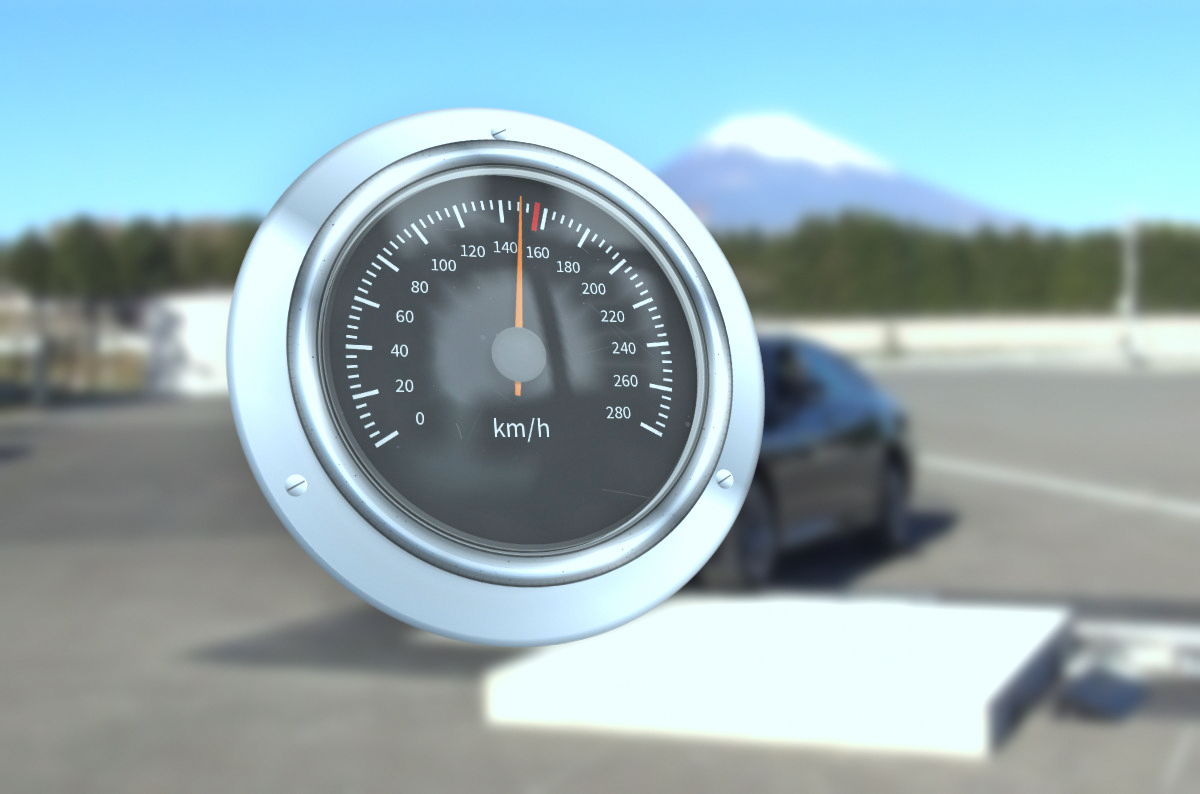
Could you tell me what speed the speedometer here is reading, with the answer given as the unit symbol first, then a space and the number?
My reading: km/h 148
